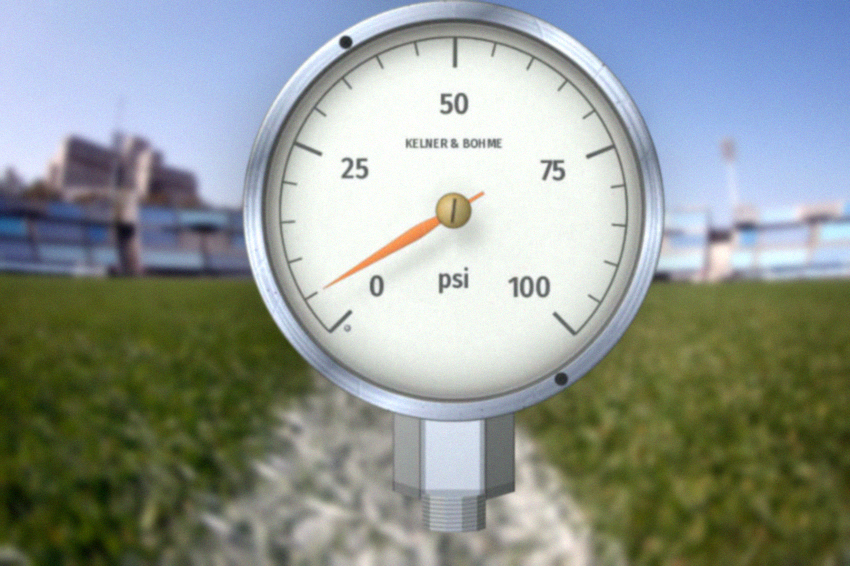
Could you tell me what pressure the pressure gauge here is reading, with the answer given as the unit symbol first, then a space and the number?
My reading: psi 5
